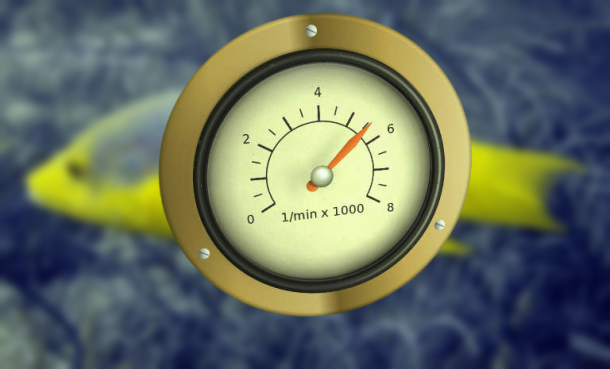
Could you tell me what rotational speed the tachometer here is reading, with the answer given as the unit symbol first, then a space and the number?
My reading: rpm 5500
